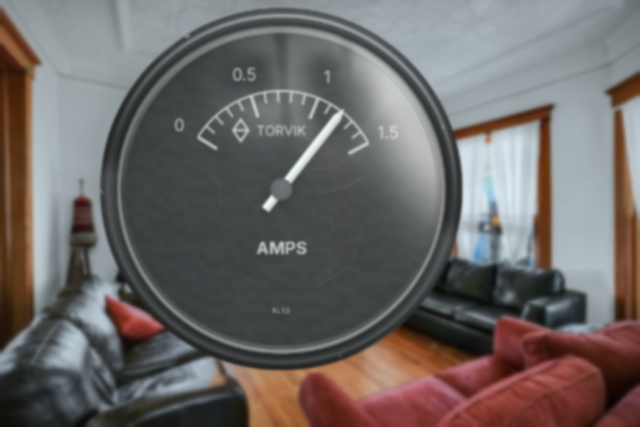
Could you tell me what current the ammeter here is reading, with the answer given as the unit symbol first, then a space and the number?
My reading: A 1.2
